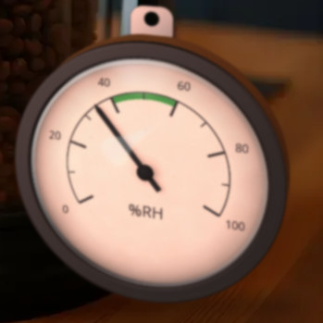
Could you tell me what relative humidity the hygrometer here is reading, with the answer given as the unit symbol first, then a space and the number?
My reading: % 35
